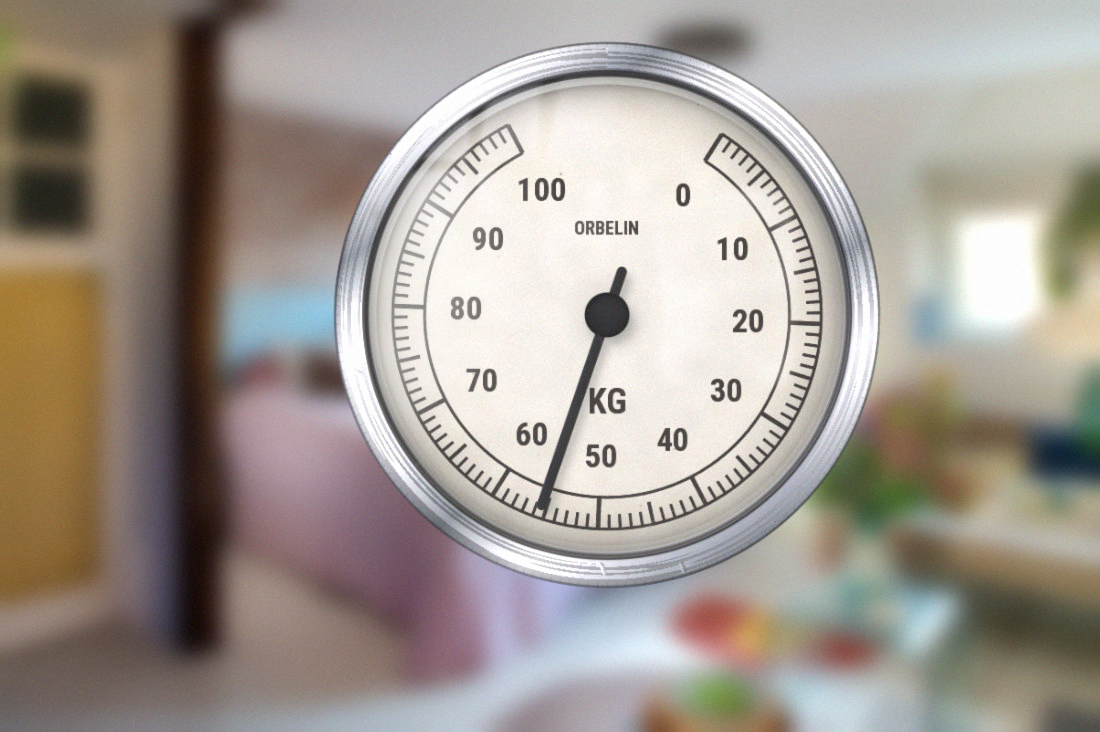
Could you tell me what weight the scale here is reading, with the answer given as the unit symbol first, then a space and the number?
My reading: kg 55.5
